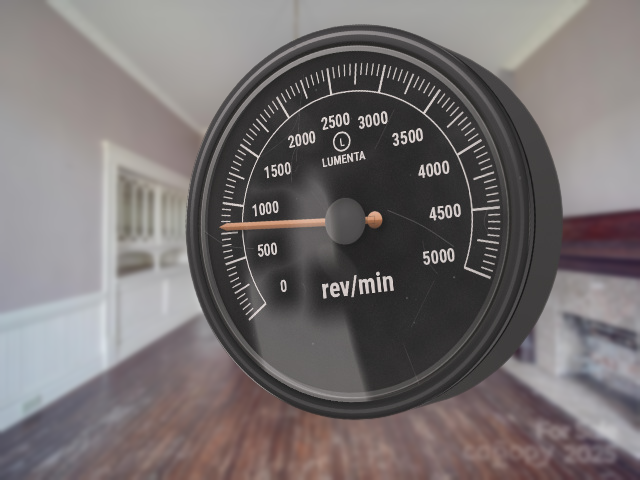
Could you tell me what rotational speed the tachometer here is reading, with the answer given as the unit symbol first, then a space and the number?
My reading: rpm 800
